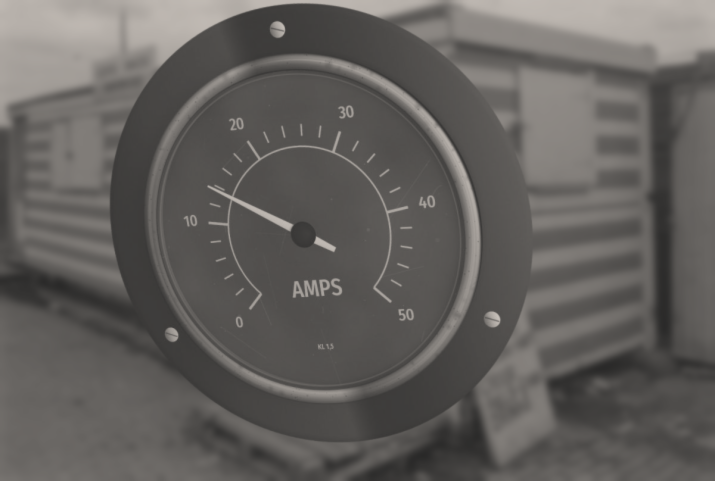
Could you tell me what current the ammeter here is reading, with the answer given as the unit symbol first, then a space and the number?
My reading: A 14
